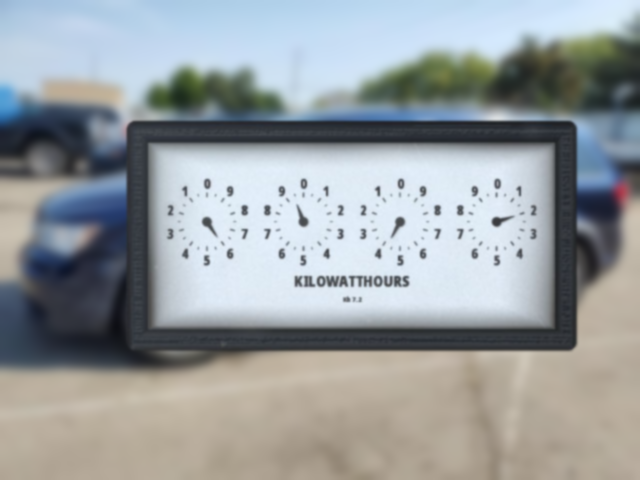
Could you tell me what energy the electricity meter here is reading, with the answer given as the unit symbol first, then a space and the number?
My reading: kWh 5942
